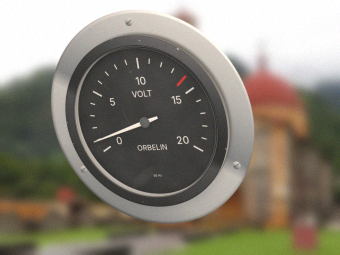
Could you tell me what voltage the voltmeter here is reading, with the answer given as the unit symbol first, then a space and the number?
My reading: V 1
